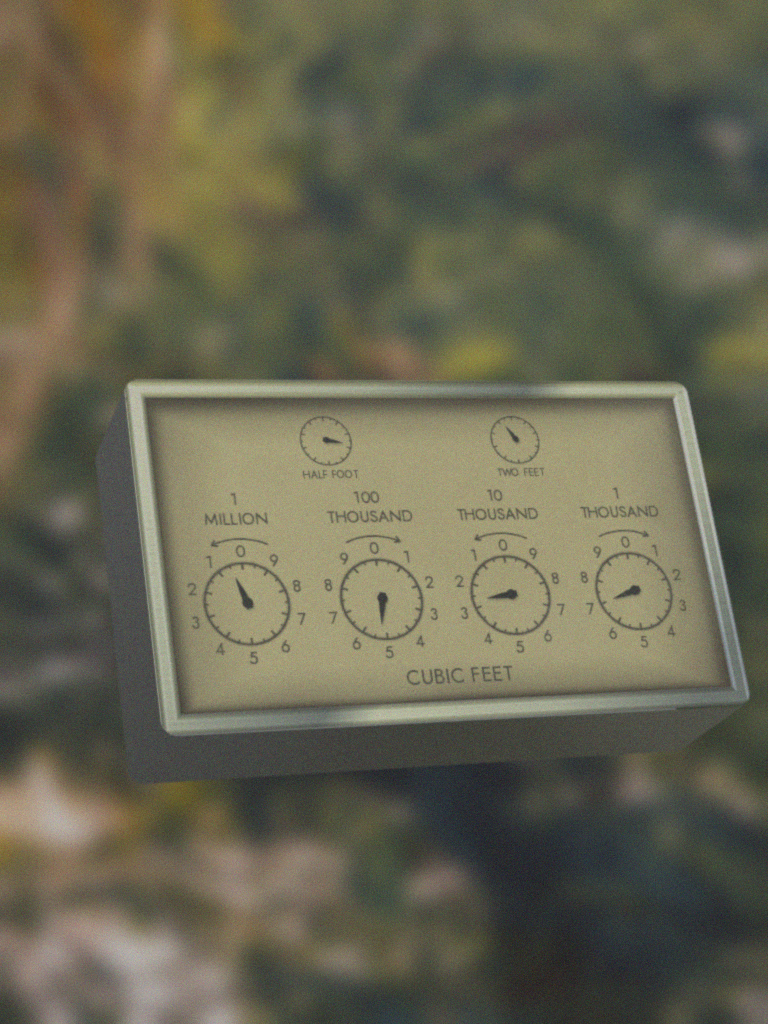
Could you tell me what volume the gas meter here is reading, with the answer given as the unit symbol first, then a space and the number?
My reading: ft³ 52700
